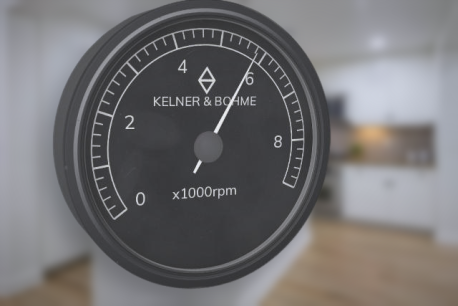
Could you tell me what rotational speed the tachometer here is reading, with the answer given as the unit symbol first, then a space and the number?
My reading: rpm 5800
